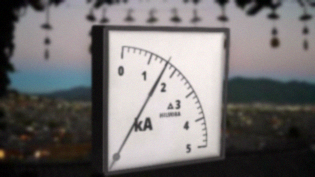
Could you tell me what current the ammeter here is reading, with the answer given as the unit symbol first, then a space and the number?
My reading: kA 1.6
